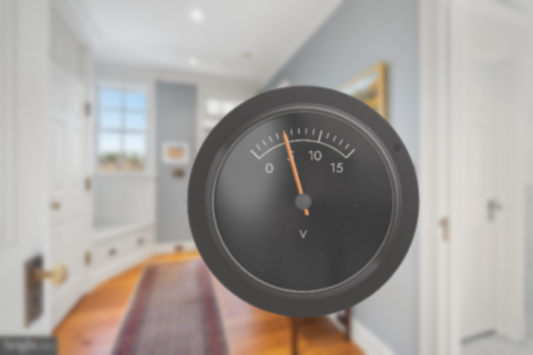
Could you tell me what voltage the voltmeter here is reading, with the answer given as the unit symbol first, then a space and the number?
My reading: V 5
